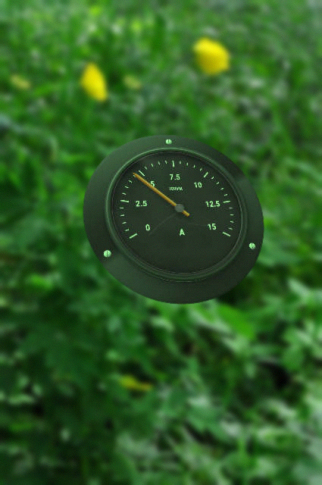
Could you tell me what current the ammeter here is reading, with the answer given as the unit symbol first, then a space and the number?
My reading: A 4.5
